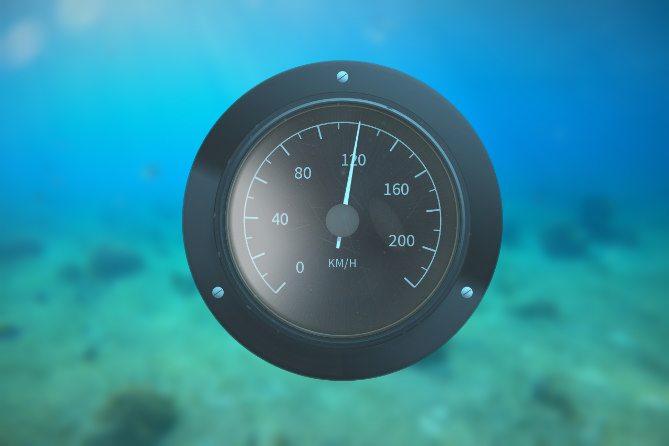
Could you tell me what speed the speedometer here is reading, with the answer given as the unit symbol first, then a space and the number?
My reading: km/h 120
